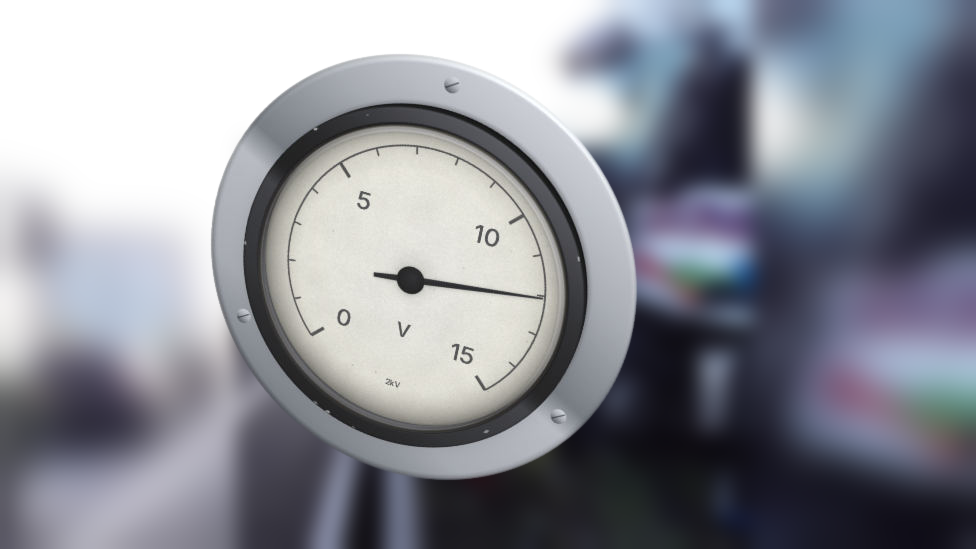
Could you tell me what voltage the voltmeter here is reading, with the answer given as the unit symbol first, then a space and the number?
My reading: V 12
